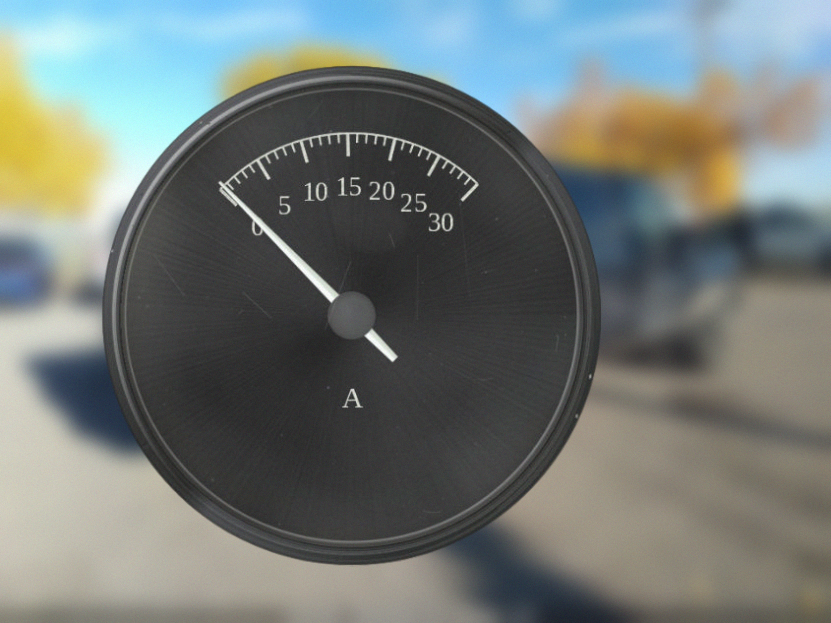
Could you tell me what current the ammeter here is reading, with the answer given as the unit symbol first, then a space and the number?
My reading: A 0.5
